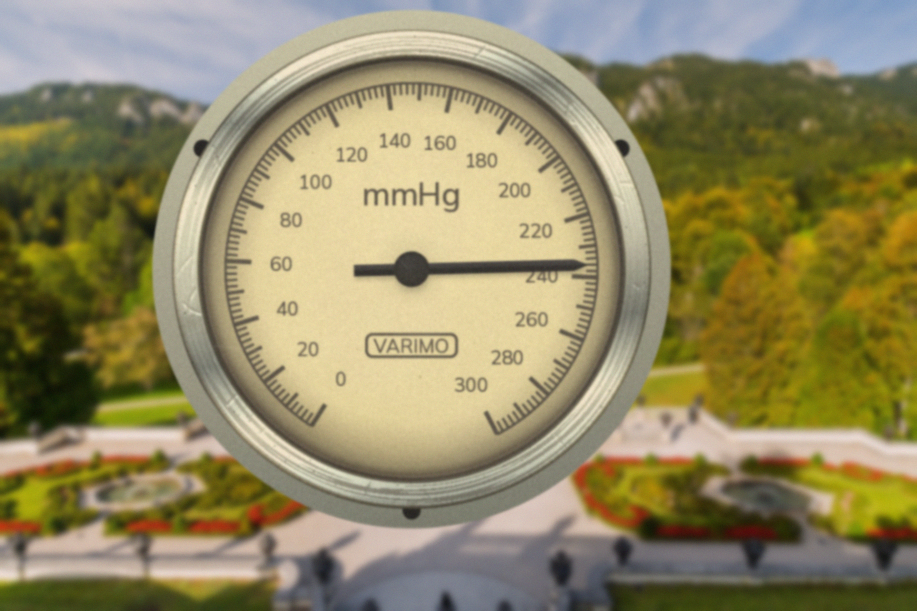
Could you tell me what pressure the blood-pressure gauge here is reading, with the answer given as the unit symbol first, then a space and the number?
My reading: mmHg 236
